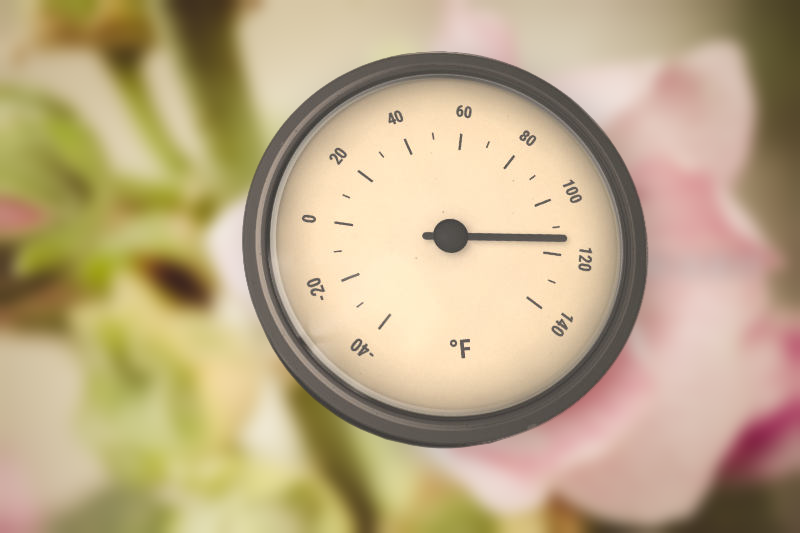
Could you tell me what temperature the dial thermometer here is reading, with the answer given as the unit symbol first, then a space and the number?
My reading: °F 115
